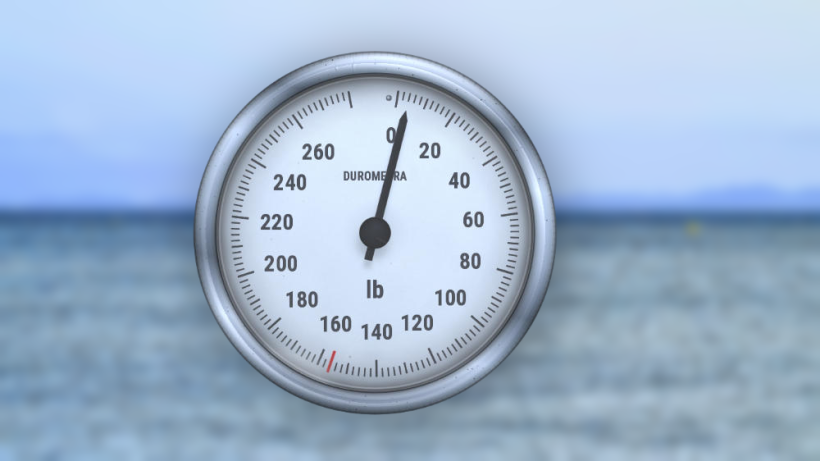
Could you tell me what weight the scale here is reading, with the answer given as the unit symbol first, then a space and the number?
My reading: lb 4
